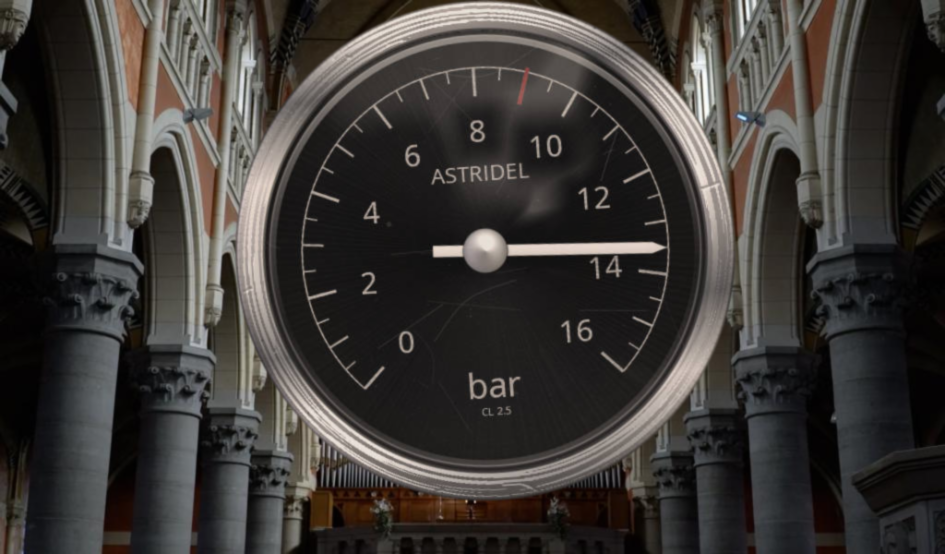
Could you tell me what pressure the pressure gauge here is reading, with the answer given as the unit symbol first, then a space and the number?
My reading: bar 13.5
